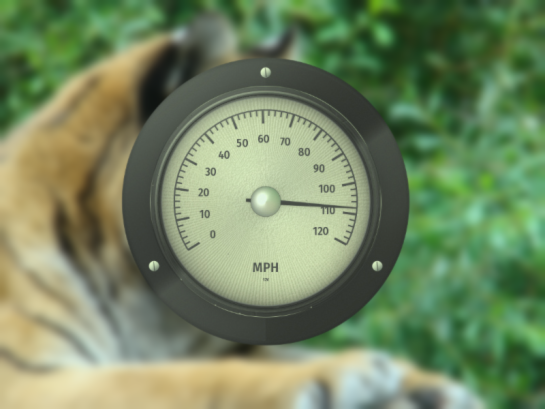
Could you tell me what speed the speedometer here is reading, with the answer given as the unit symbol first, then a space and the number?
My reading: mph 108
